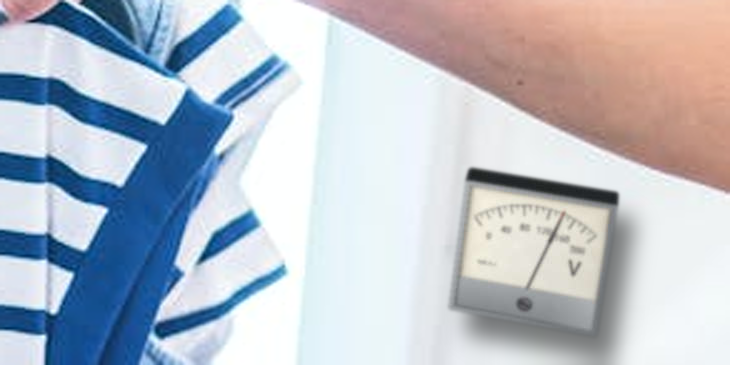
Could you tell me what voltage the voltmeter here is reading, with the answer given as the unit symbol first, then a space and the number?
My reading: V 140
